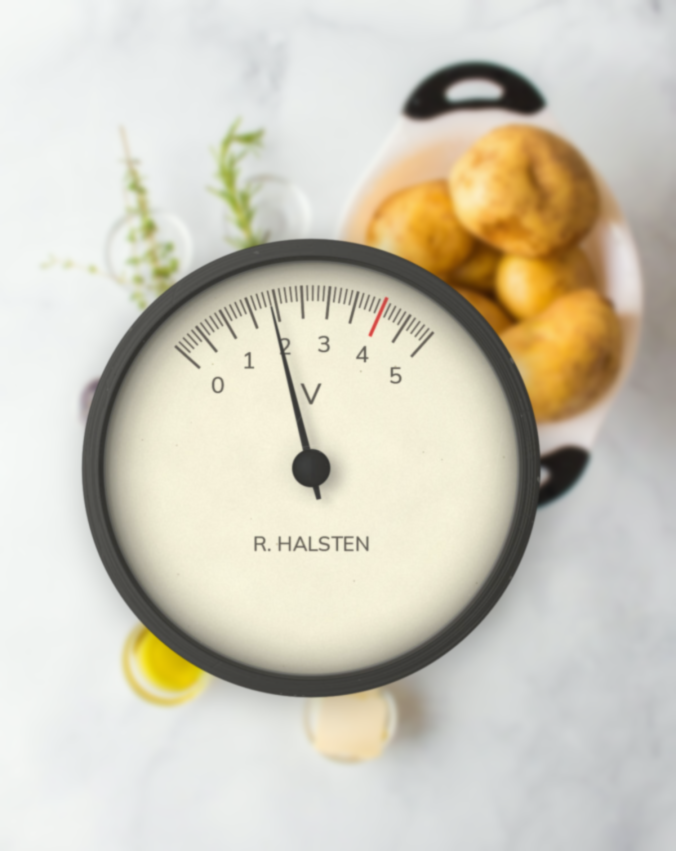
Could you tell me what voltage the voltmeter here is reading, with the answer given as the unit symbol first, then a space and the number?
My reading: V 1.9
